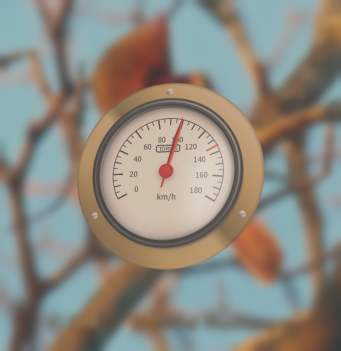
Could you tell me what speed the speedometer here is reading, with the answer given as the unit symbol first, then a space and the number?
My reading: km/h 100
